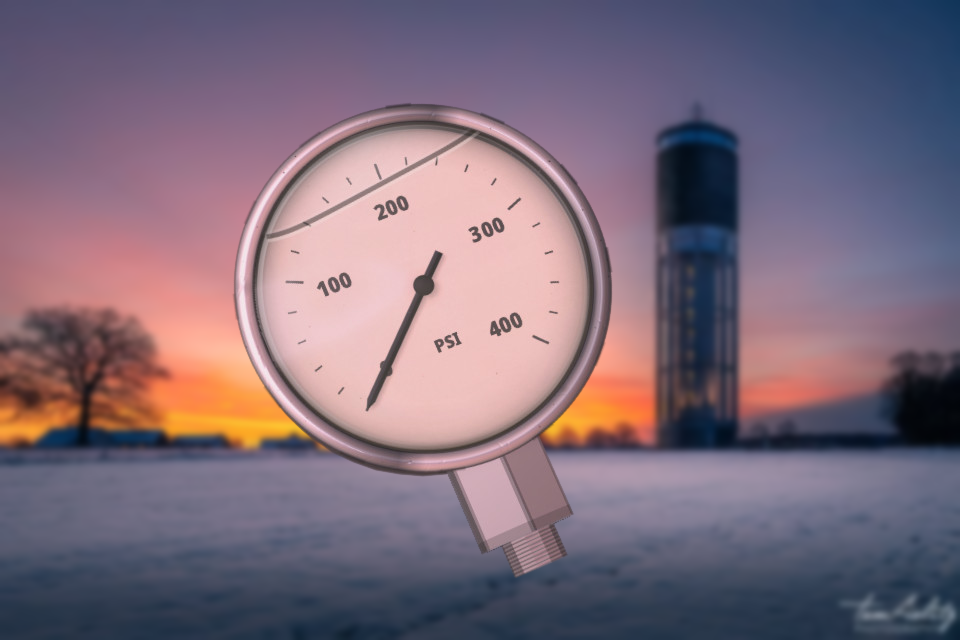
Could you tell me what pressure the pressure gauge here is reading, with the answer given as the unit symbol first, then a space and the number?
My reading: psi 0
